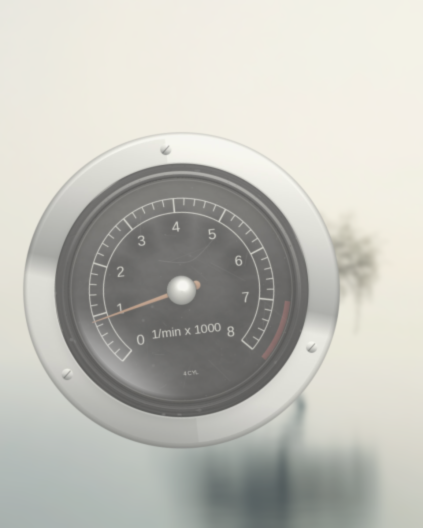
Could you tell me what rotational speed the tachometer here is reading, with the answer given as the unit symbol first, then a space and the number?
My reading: rpm 900
